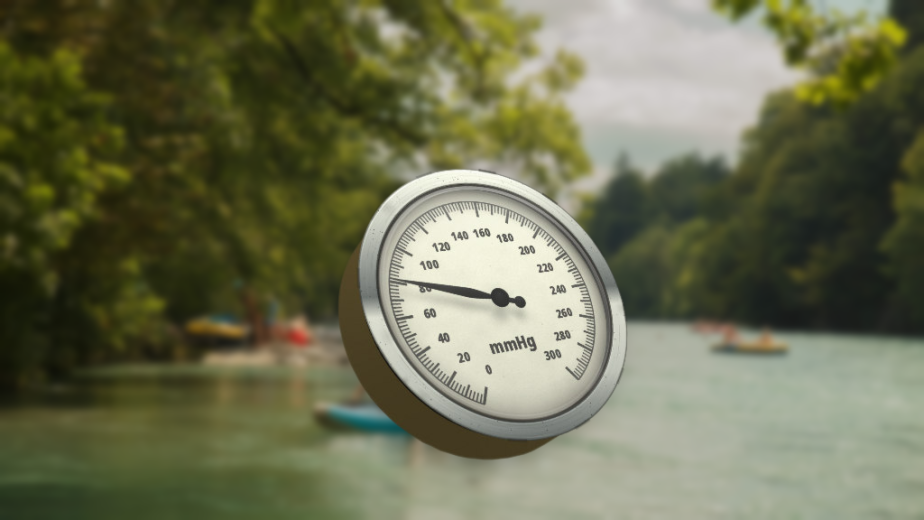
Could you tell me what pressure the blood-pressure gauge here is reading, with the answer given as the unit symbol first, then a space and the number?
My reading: mmHg 80
